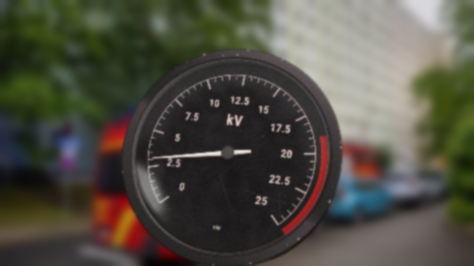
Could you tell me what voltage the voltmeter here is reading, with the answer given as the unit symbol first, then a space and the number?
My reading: kV 3
